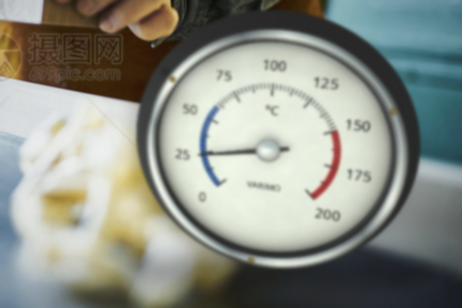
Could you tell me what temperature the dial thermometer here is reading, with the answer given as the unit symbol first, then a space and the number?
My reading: °C 25
